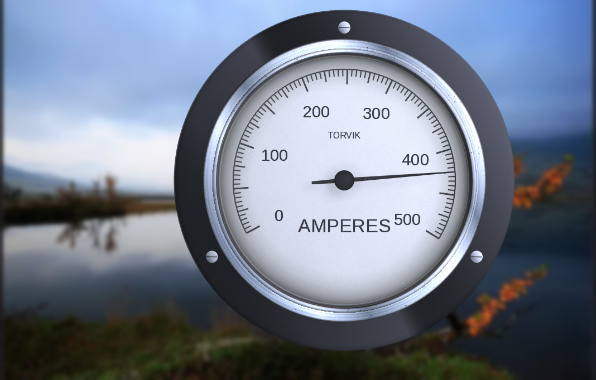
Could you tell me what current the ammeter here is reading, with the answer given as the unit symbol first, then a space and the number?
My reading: A 425
